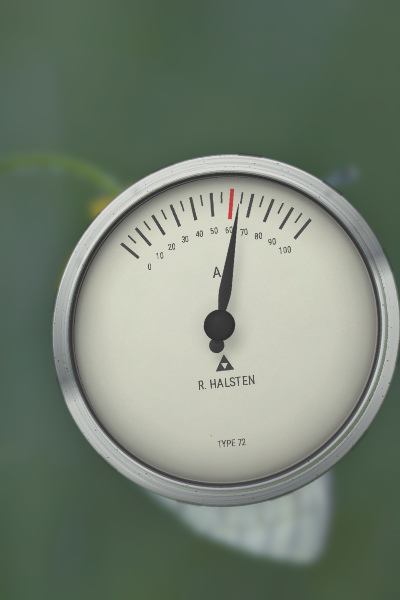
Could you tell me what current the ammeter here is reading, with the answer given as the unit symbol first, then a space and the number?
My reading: A 65
